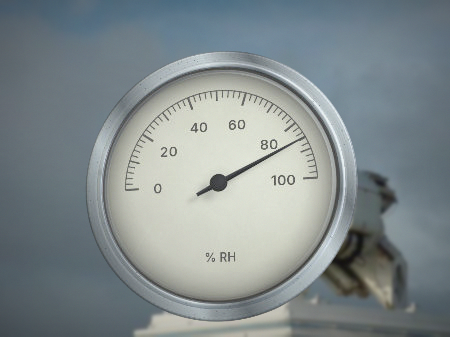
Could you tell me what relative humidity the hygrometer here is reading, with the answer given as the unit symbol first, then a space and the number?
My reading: % 86
